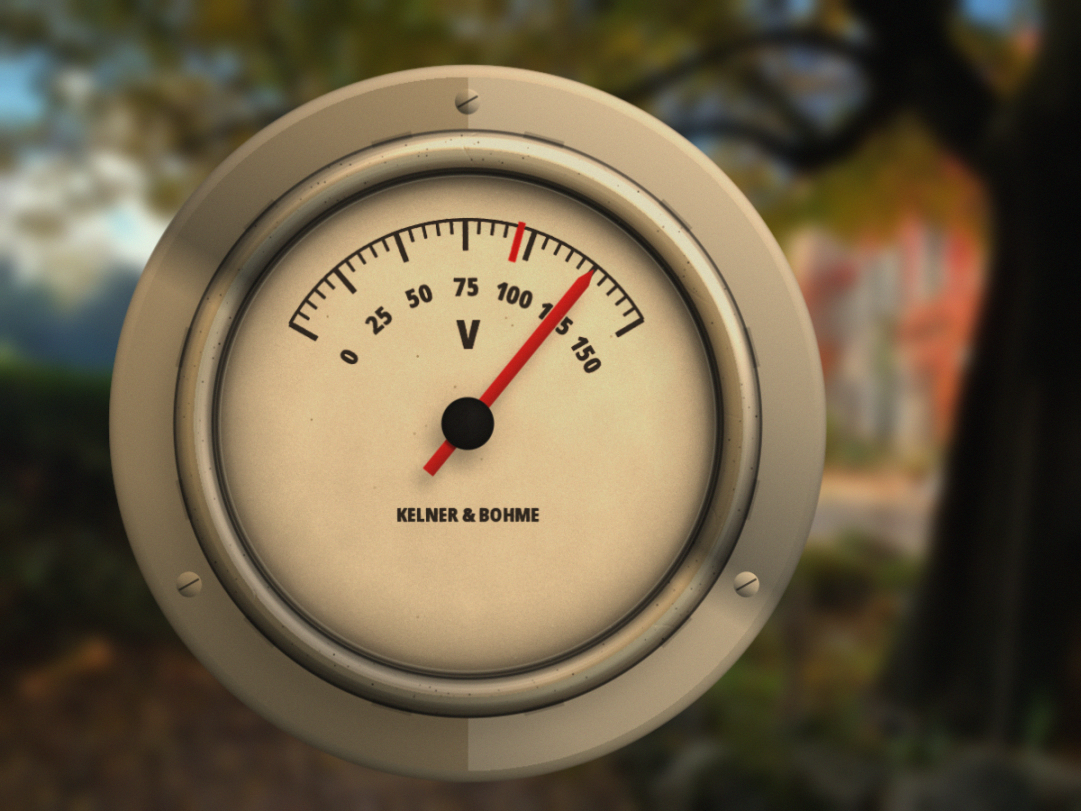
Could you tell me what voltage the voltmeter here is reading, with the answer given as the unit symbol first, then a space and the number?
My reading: V 125
